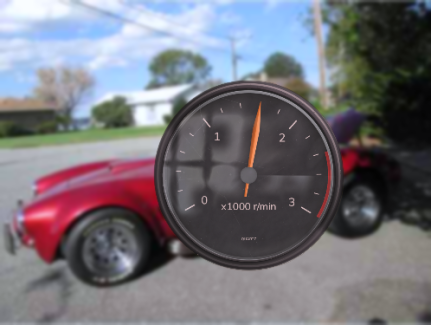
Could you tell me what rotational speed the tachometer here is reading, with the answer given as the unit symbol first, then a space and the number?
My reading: rpm 1600
